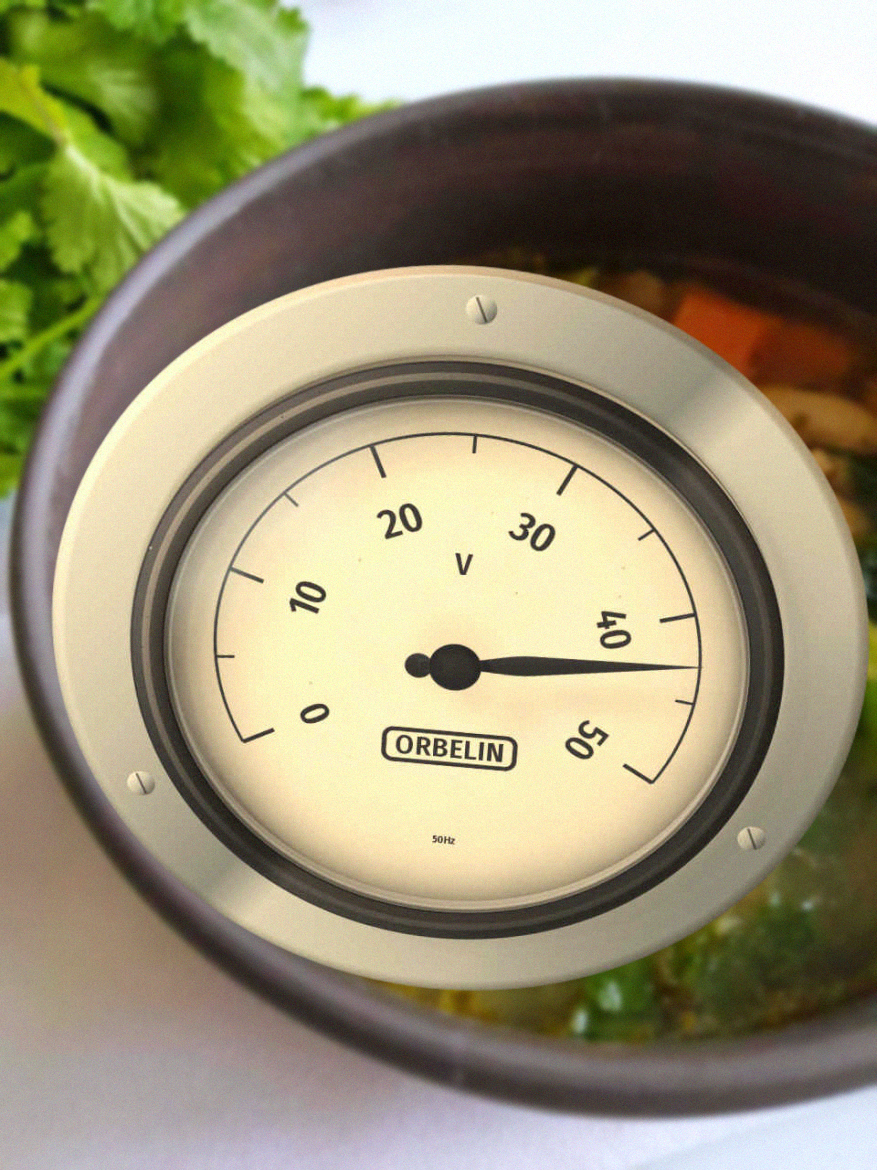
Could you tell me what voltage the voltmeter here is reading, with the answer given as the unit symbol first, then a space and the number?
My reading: V 42.5
